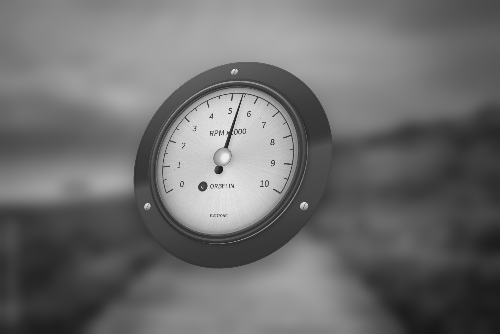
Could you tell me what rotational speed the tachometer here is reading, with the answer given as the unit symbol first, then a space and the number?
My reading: rpm 5500
